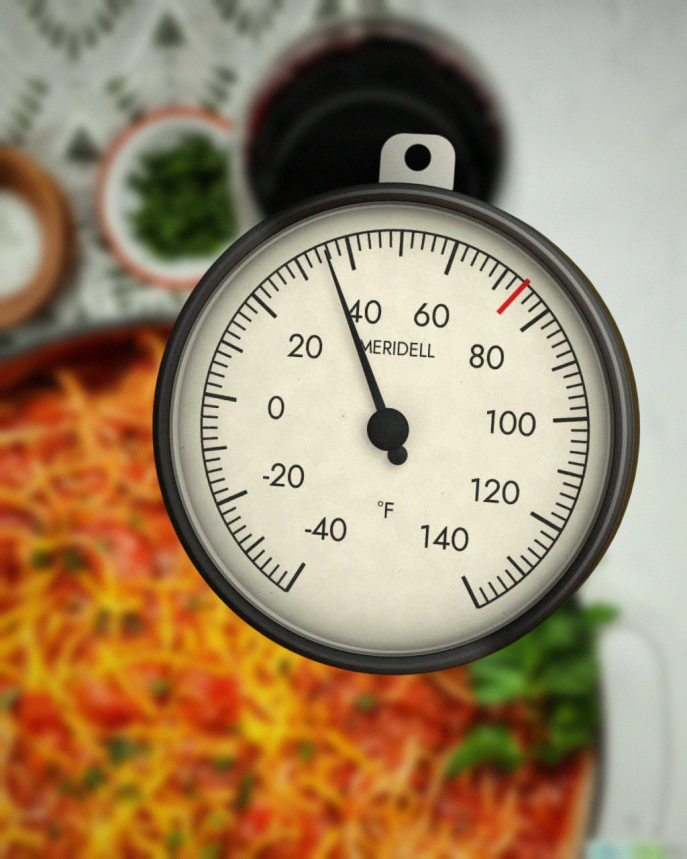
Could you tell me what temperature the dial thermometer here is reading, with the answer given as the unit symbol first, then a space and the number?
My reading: °F 36
